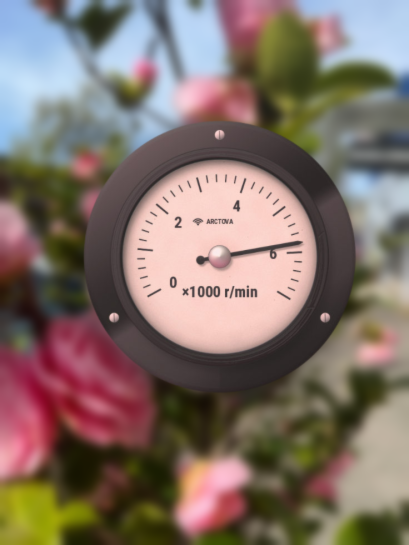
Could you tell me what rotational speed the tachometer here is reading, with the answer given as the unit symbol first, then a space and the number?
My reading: rpm 5800
